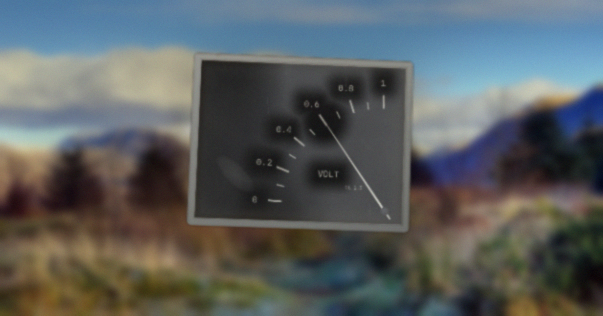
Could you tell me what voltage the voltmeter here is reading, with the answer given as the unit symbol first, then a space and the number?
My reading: V 0.6
